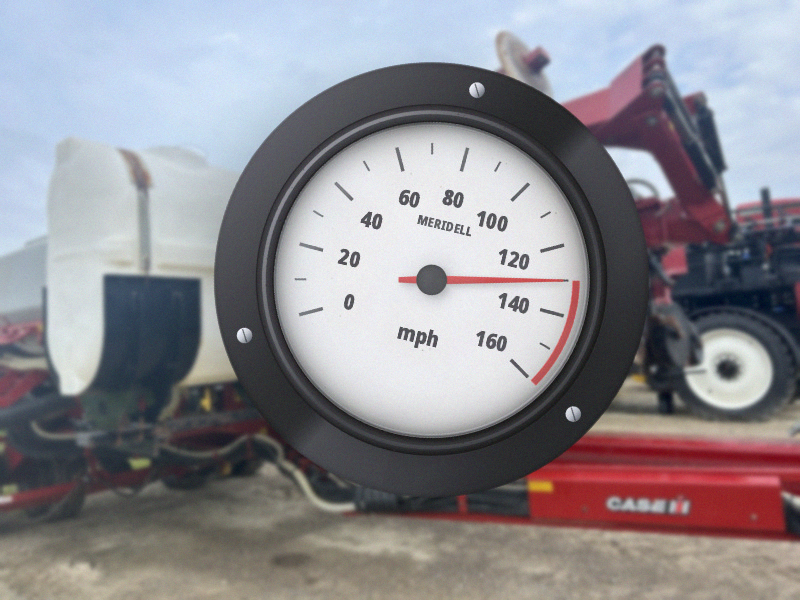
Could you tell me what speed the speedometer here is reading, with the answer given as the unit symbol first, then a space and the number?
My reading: mph 130
